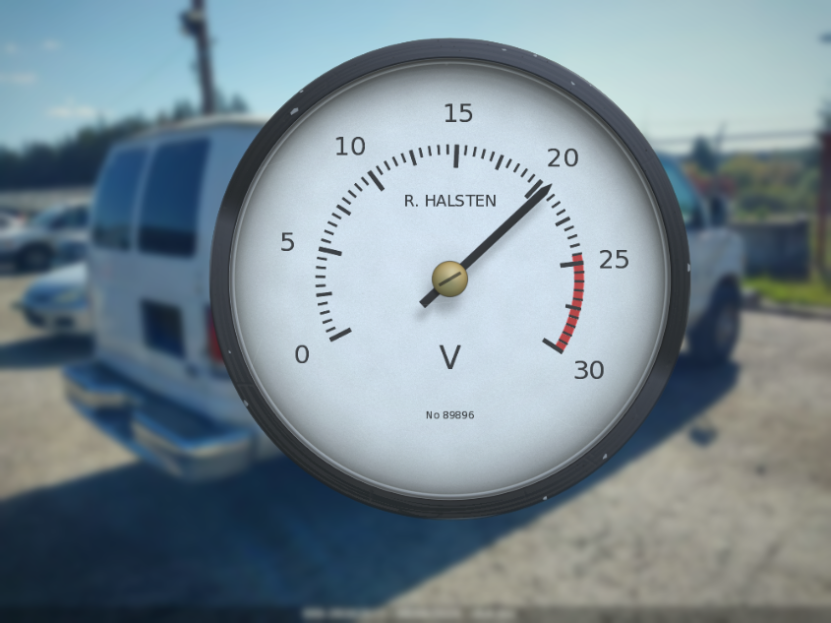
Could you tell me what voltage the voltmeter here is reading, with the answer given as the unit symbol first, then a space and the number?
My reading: V 20.5
